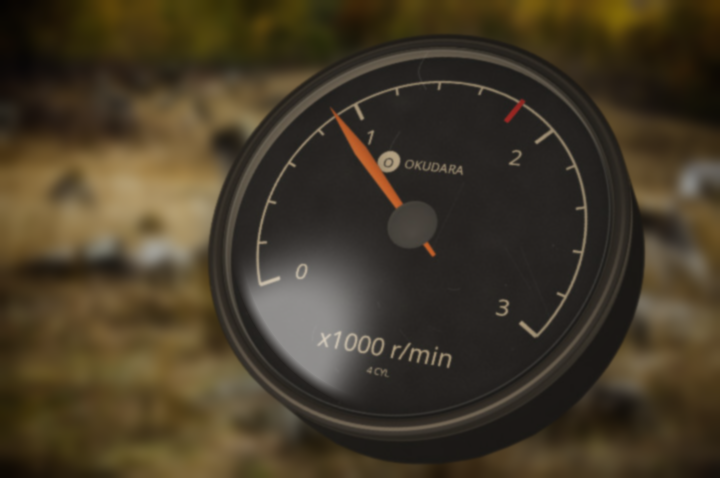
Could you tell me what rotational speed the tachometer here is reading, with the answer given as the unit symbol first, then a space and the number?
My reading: rpm 900
